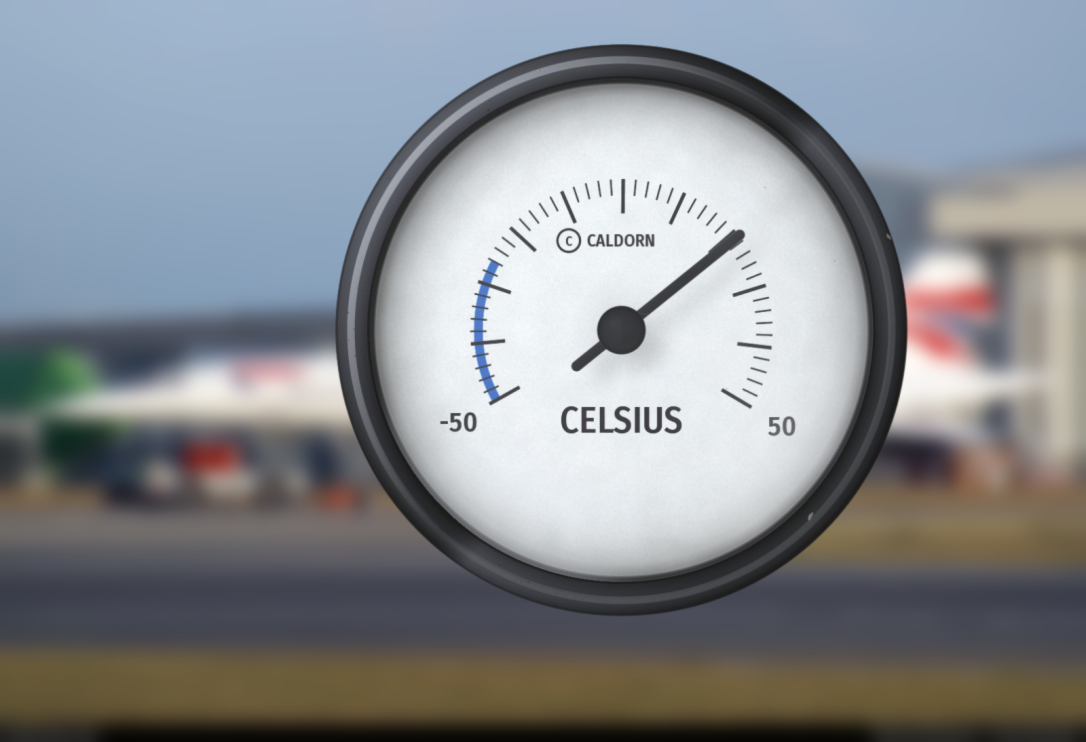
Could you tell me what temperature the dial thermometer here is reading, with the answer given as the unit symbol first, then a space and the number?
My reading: °C 21
